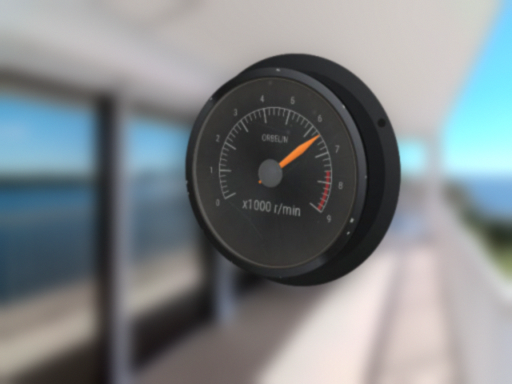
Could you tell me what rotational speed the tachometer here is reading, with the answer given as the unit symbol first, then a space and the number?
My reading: rpm 6400
